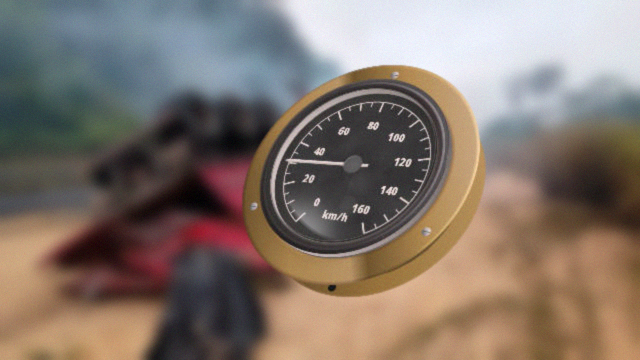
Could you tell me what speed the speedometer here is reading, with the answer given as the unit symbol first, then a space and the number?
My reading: km/h 30
